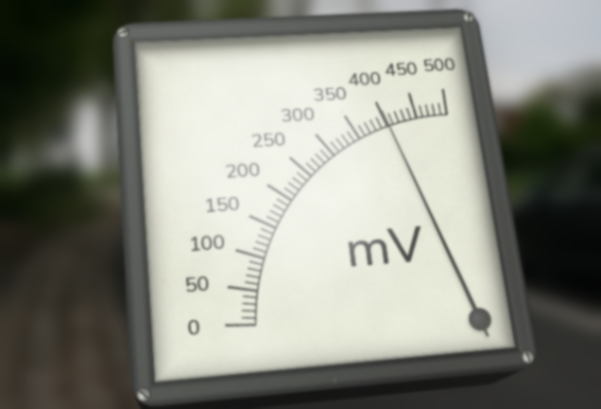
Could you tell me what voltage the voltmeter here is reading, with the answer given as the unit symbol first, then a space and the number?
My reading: mV 400
